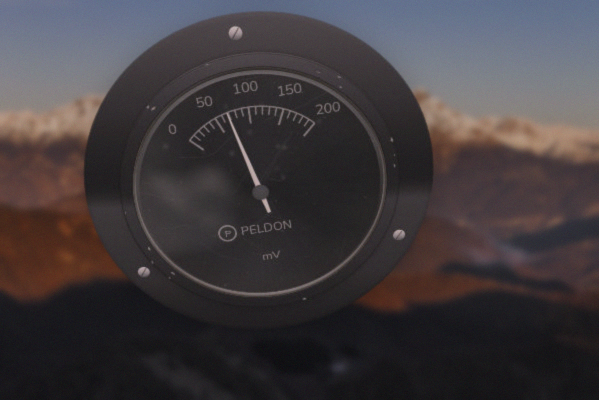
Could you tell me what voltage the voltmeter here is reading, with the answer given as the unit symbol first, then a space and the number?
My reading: mV 70
